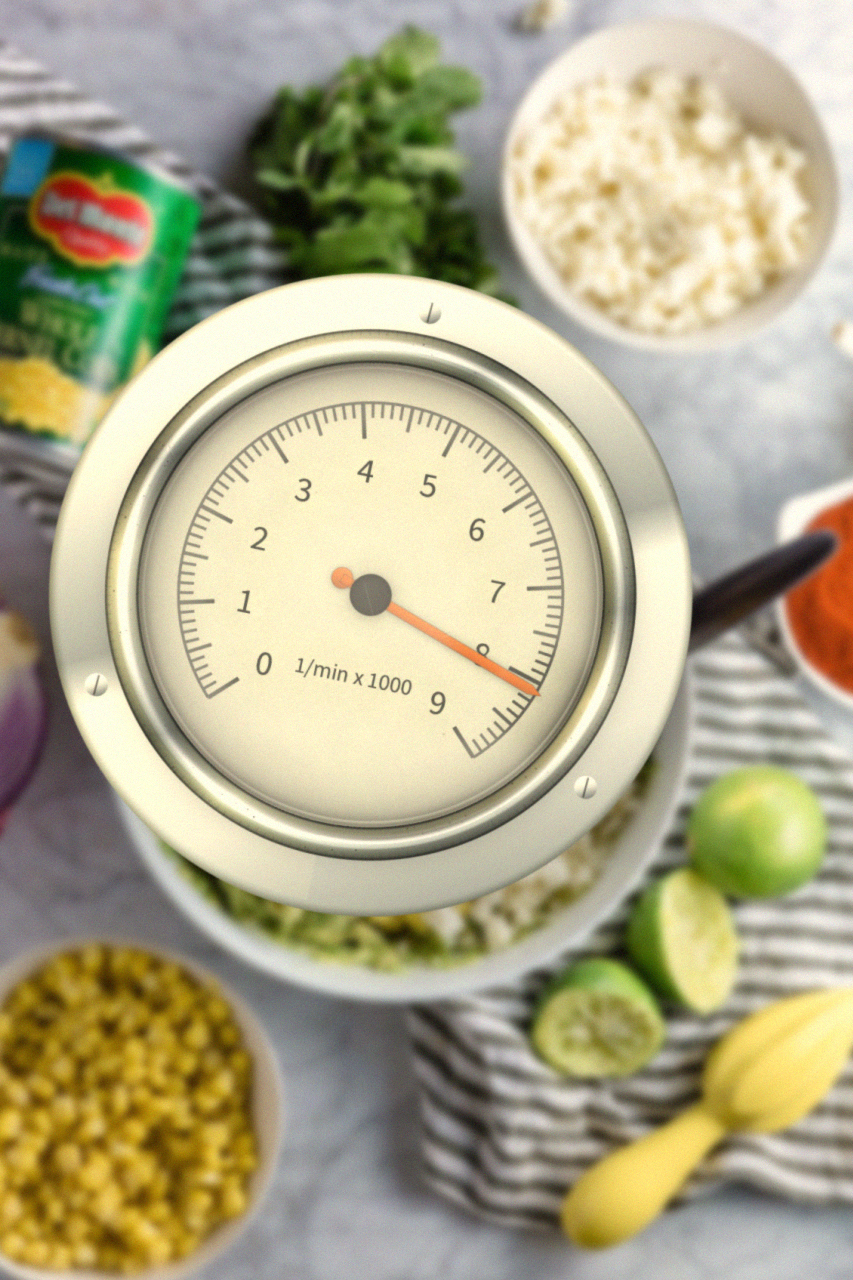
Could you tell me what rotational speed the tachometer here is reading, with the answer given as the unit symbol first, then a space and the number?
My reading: rpm 8100
